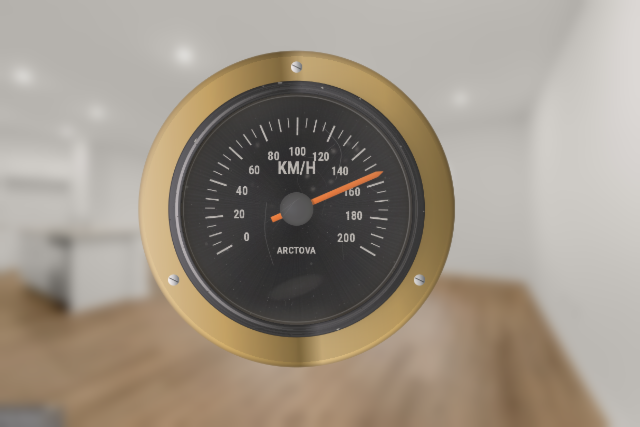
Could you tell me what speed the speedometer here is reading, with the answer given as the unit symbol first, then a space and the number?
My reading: km/h 155
